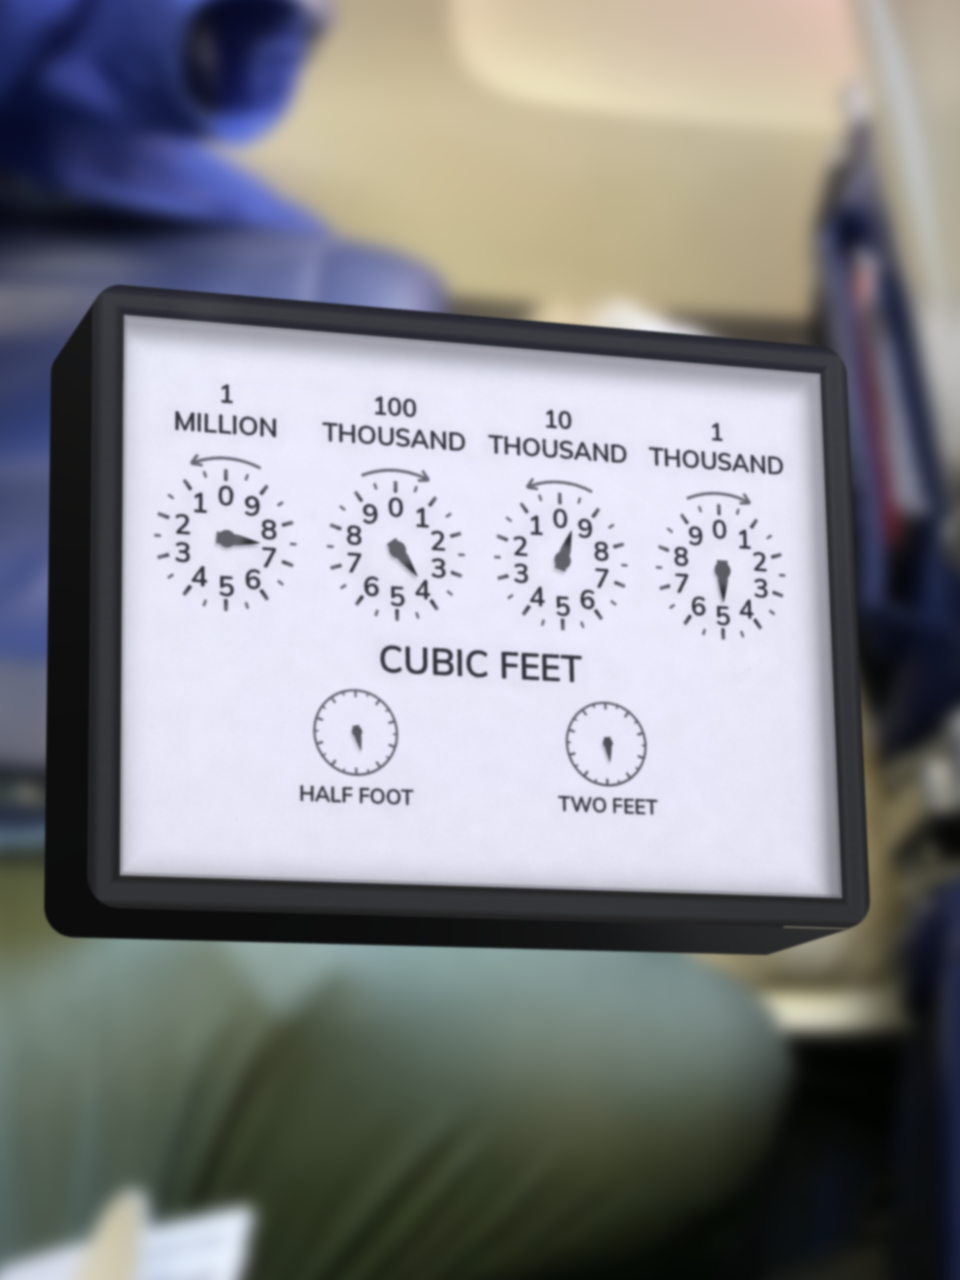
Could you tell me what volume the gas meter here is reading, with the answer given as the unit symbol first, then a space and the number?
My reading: ft³ 739500
